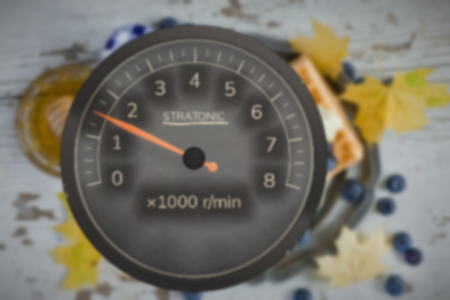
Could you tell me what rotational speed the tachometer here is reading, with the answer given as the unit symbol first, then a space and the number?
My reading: rpm 1500
